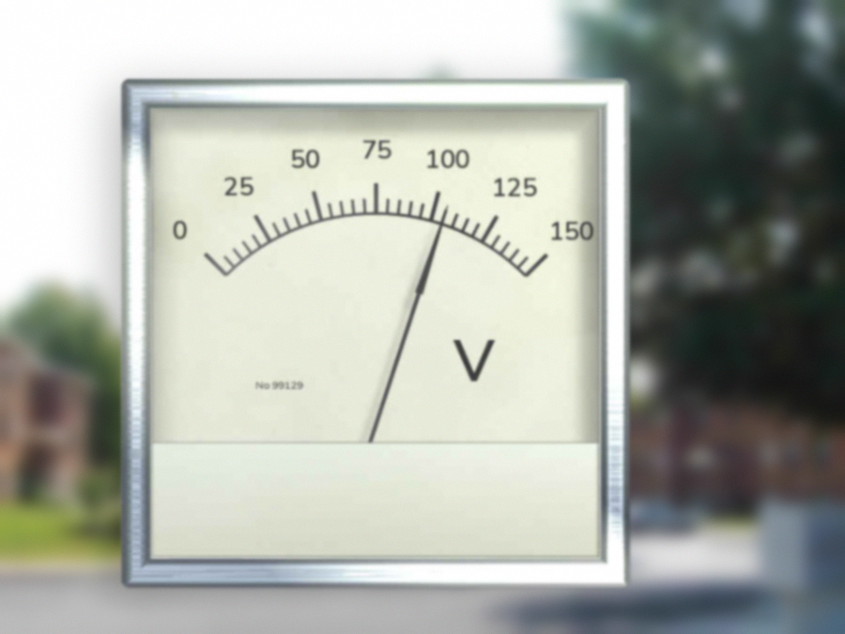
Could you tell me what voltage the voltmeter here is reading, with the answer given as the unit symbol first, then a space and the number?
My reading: V 105
